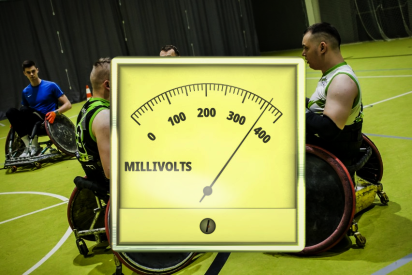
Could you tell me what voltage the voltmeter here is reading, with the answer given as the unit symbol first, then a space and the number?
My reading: mV 360
